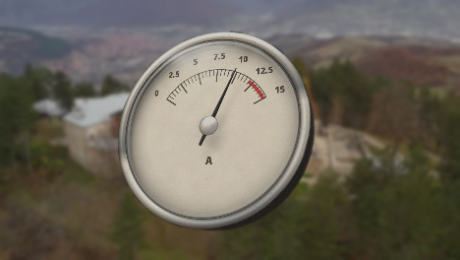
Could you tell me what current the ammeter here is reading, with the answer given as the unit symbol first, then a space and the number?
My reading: A 10
